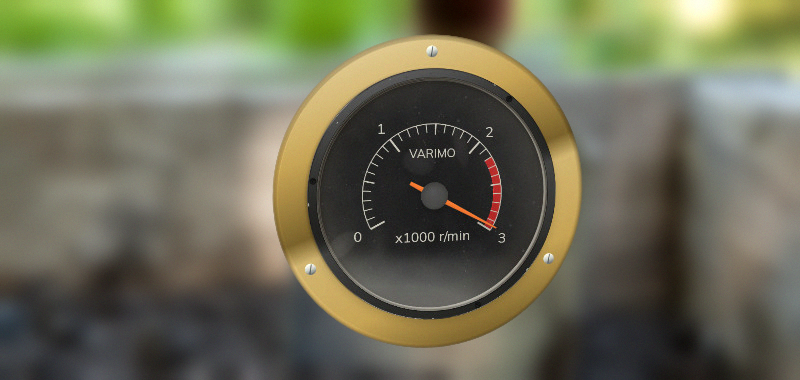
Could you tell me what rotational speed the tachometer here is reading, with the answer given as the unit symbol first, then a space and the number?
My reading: rpm 2950
